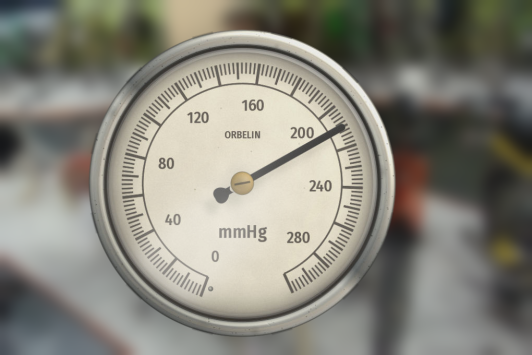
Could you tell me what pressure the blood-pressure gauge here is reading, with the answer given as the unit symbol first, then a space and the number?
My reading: mmHg 210
